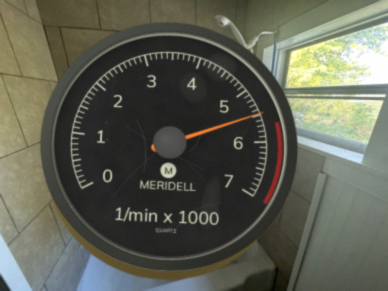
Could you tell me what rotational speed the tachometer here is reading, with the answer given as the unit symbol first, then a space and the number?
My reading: rpm 5500
